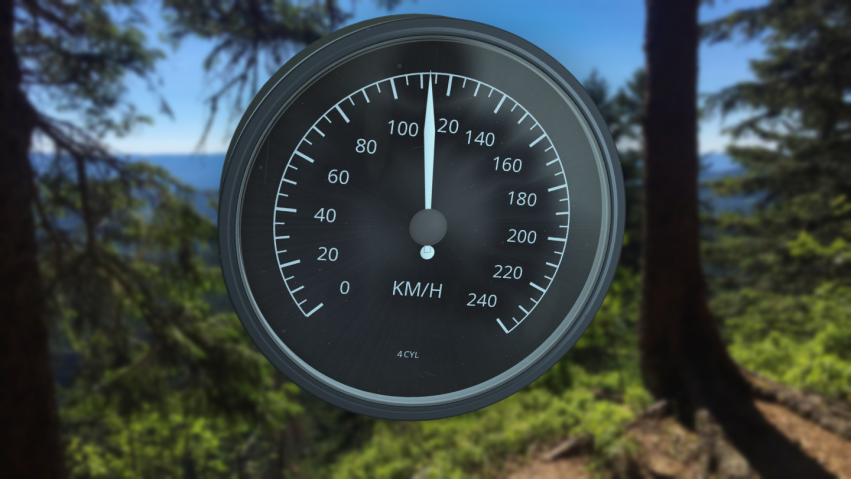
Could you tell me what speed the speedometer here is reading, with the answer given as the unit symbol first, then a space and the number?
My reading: km/h 112.5
